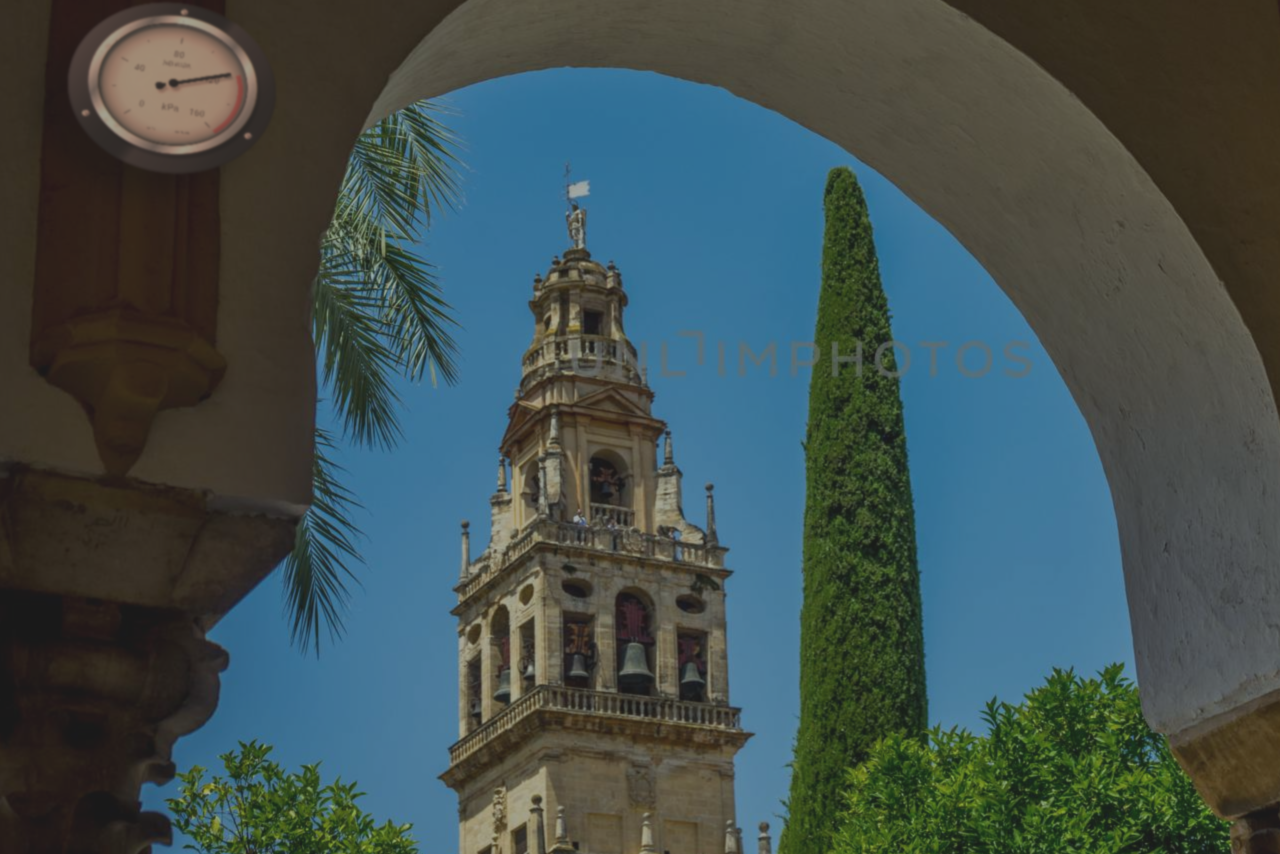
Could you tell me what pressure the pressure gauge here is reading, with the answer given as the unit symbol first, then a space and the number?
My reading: kPa 120
